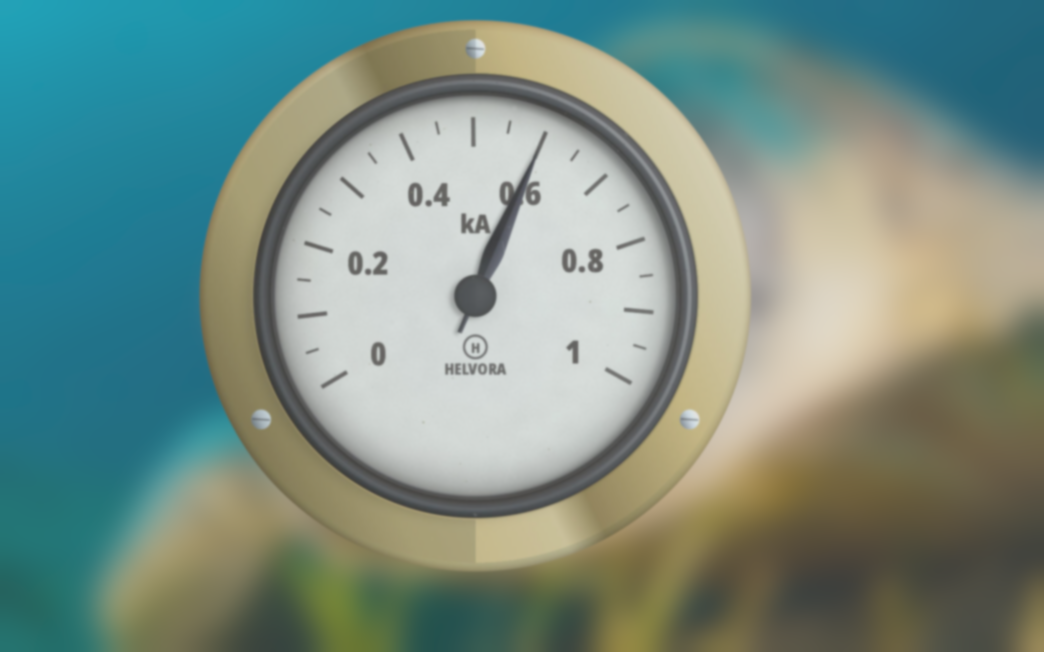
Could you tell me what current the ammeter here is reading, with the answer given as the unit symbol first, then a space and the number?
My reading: kA 0.6
